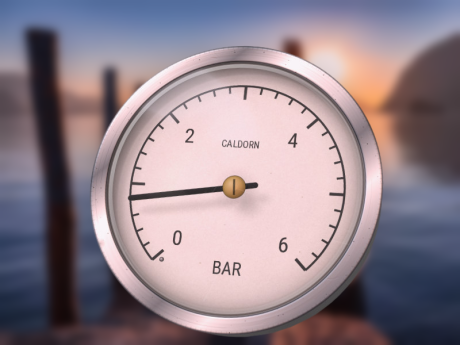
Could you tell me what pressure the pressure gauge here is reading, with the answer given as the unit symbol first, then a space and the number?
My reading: bar 0.8
